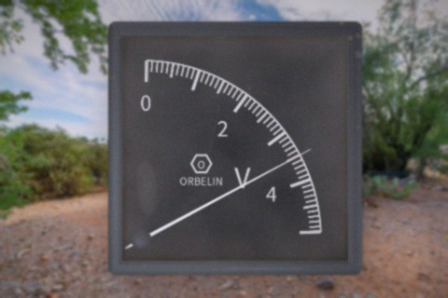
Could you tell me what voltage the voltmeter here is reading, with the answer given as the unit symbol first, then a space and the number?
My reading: V 3.5
